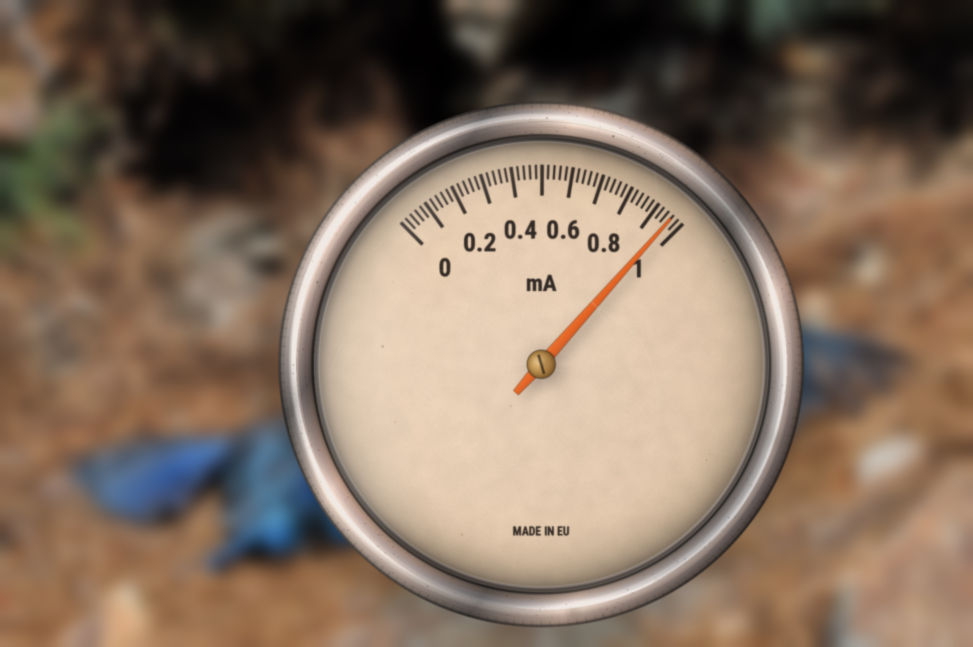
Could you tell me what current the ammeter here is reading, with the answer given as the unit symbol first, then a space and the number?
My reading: mA 0.96
